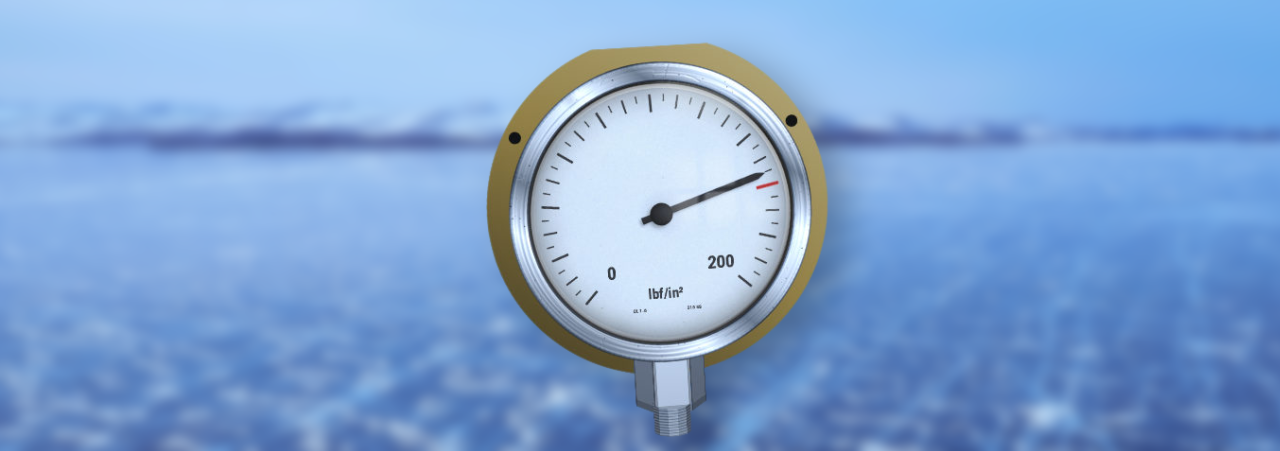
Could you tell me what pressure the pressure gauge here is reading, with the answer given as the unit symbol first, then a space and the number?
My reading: psi 155
